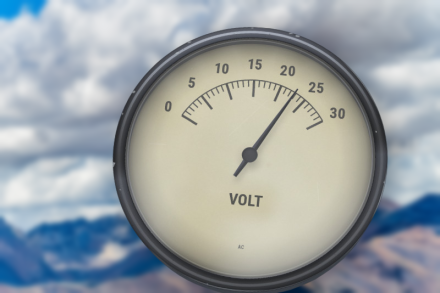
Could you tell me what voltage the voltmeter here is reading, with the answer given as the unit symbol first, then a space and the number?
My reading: V 23
